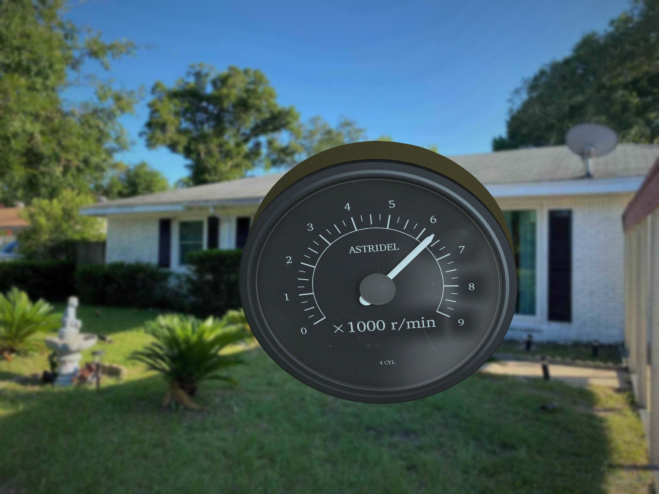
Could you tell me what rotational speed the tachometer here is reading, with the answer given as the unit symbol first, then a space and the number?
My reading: rpm 6250
